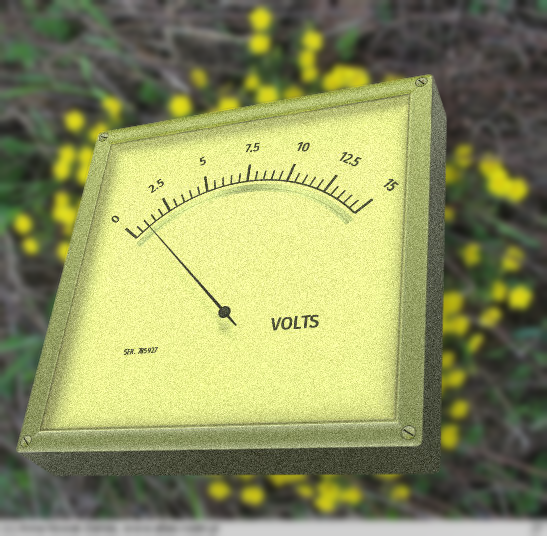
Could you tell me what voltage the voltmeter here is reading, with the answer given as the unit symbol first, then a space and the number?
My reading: V 1
